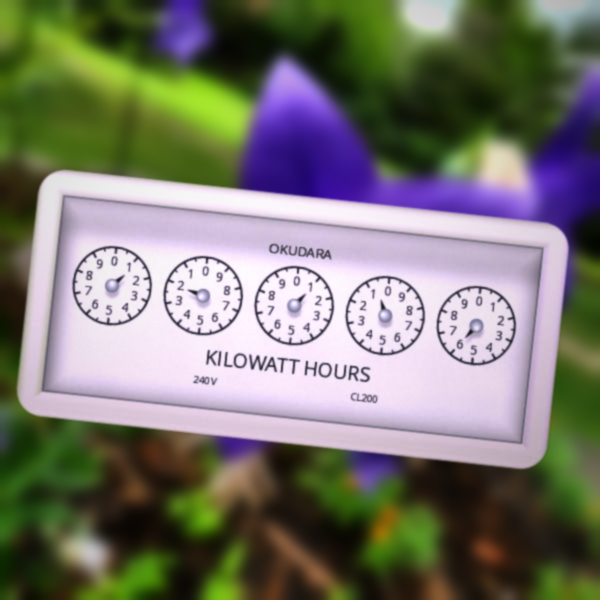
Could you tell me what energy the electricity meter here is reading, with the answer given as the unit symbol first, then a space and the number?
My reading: kWh 12106
